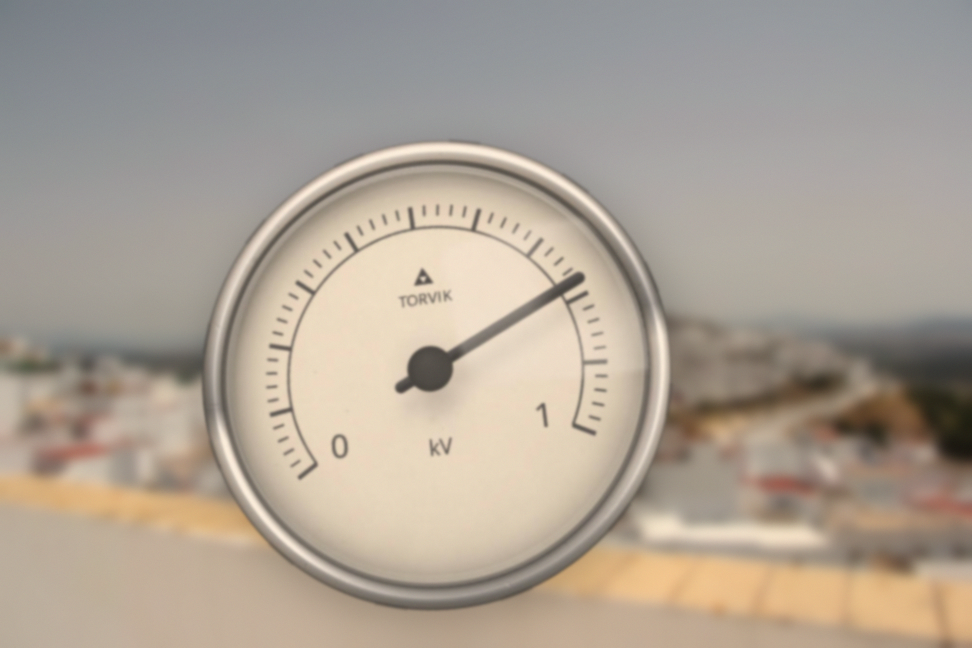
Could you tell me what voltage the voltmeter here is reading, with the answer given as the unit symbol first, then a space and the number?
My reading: kV 0.78
